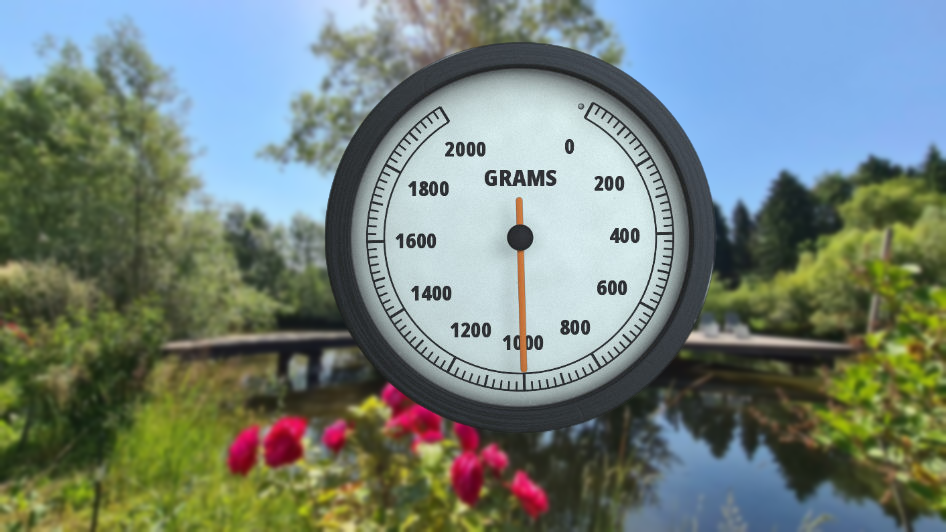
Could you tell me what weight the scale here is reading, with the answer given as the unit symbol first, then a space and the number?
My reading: g 1000
